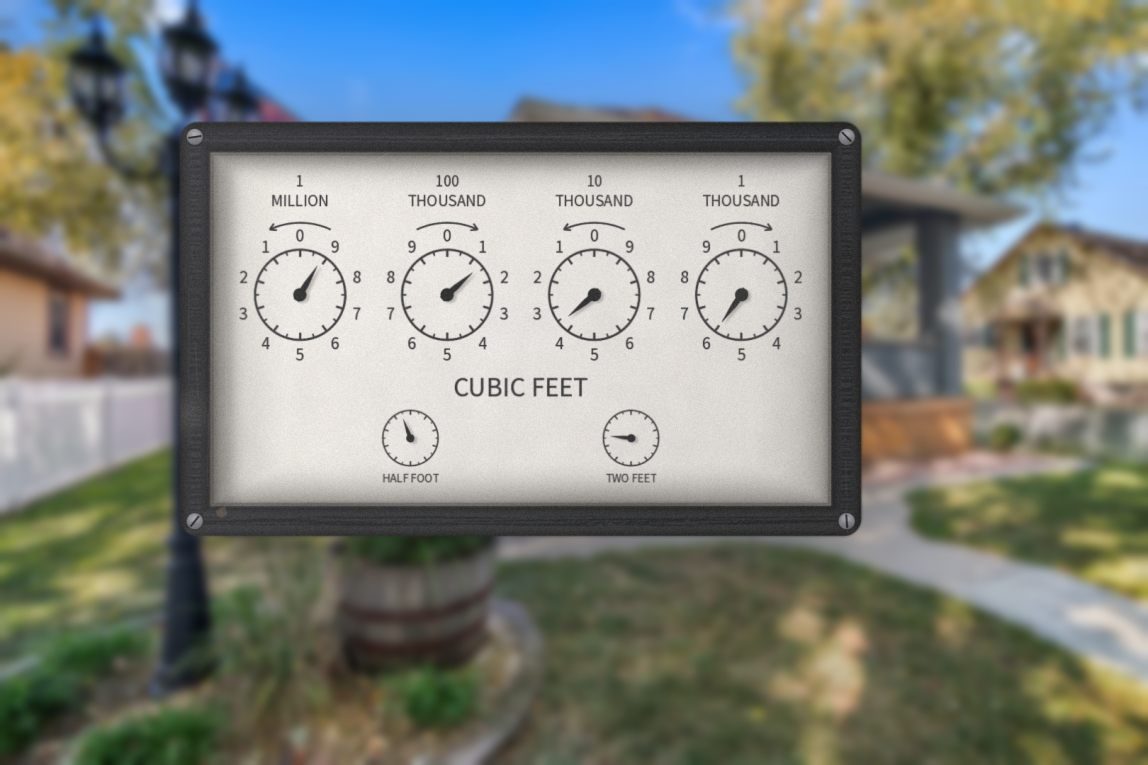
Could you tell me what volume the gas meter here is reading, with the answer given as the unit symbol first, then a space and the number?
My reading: ft³ 913600
